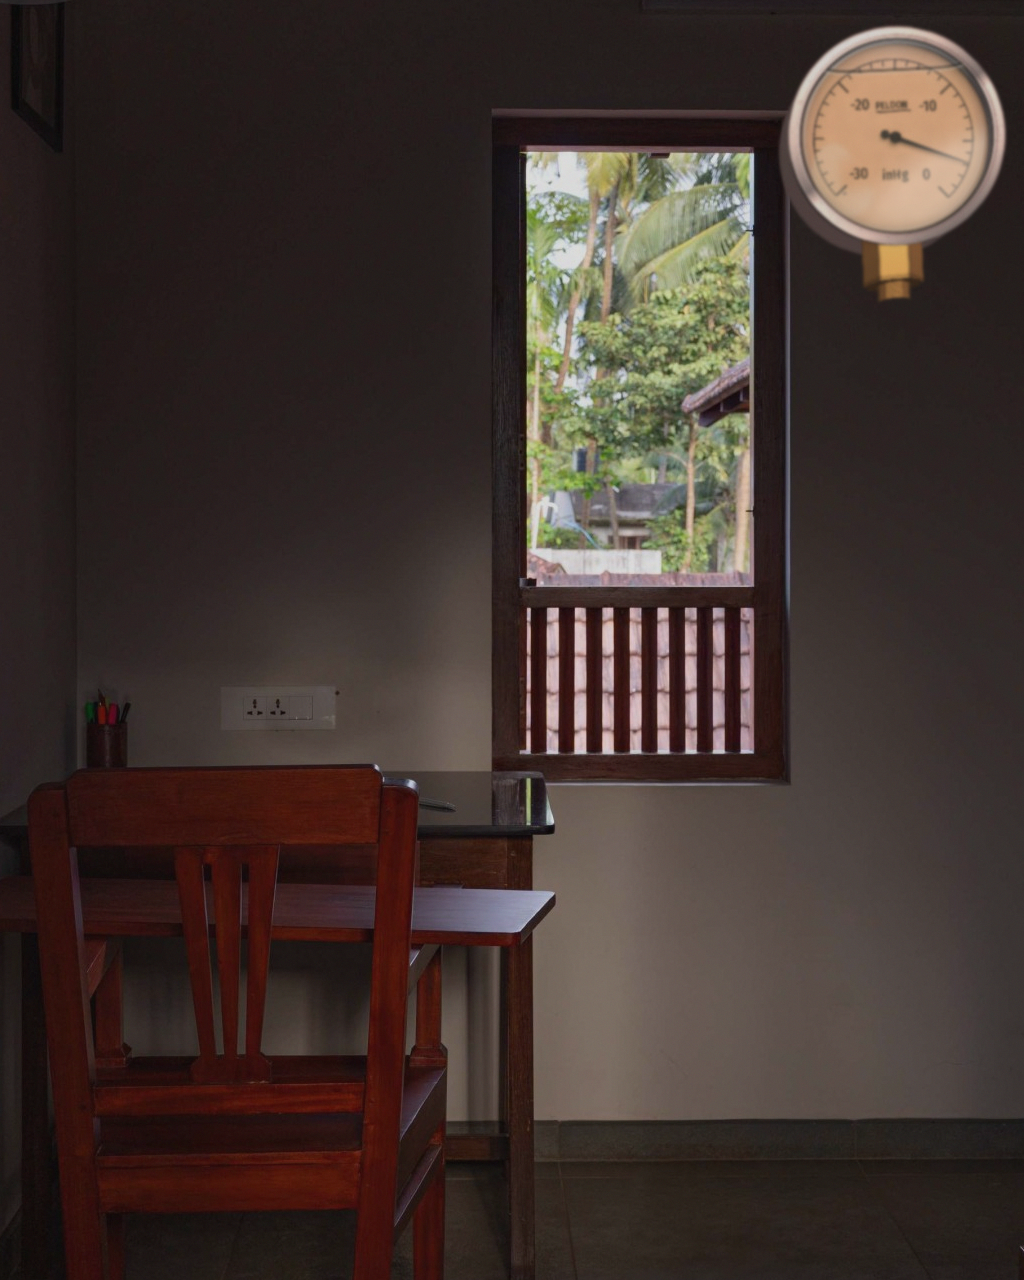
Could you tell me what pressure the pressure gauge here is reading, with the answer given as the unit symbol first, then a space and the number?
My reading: inHg -3
